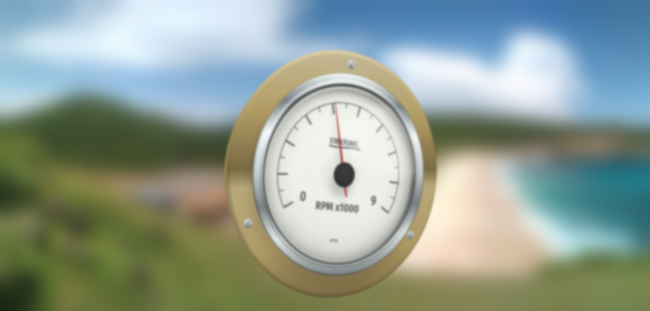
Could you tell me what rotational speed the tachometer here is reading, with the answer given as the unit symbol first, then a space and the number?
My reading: rpm 4000
